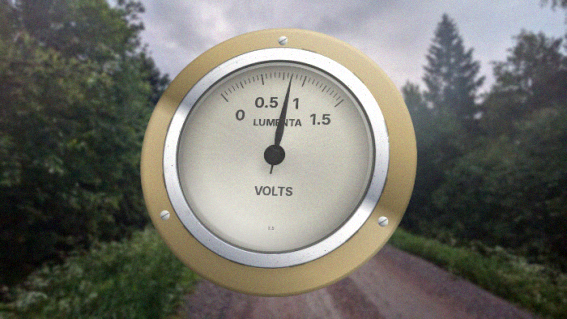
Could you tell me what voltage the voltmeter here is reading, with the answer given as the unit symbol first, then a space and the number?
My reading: V 0.85
